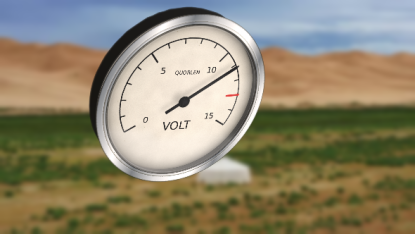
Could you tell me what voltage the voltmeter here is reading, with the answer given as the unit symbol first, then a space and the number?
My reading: V 11
